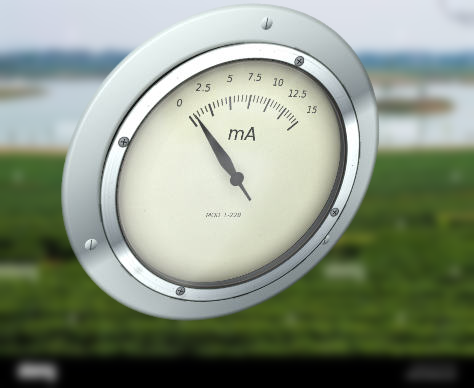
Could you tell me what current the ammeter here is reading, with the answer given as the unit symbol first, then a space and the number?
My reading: mA 0.5
